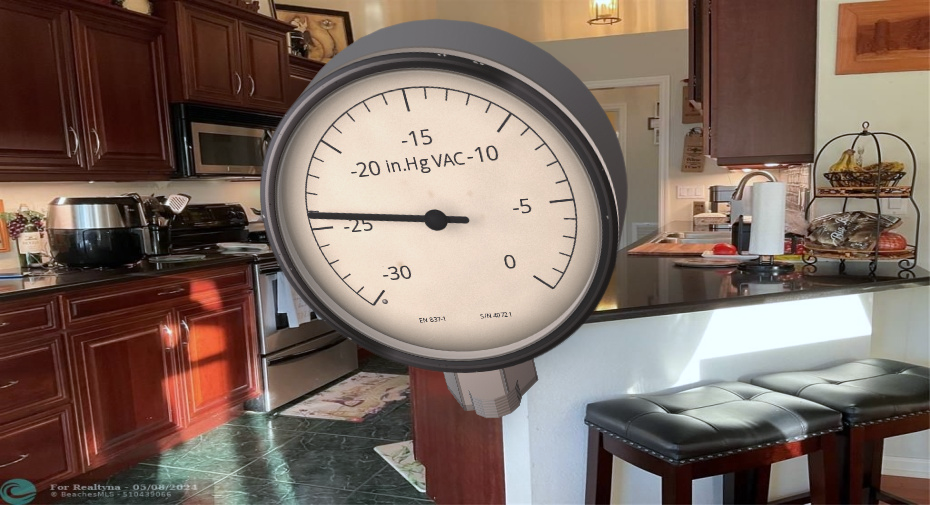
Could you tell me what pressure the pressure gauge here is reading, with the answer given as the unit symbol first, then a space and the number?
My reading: inHg -24
